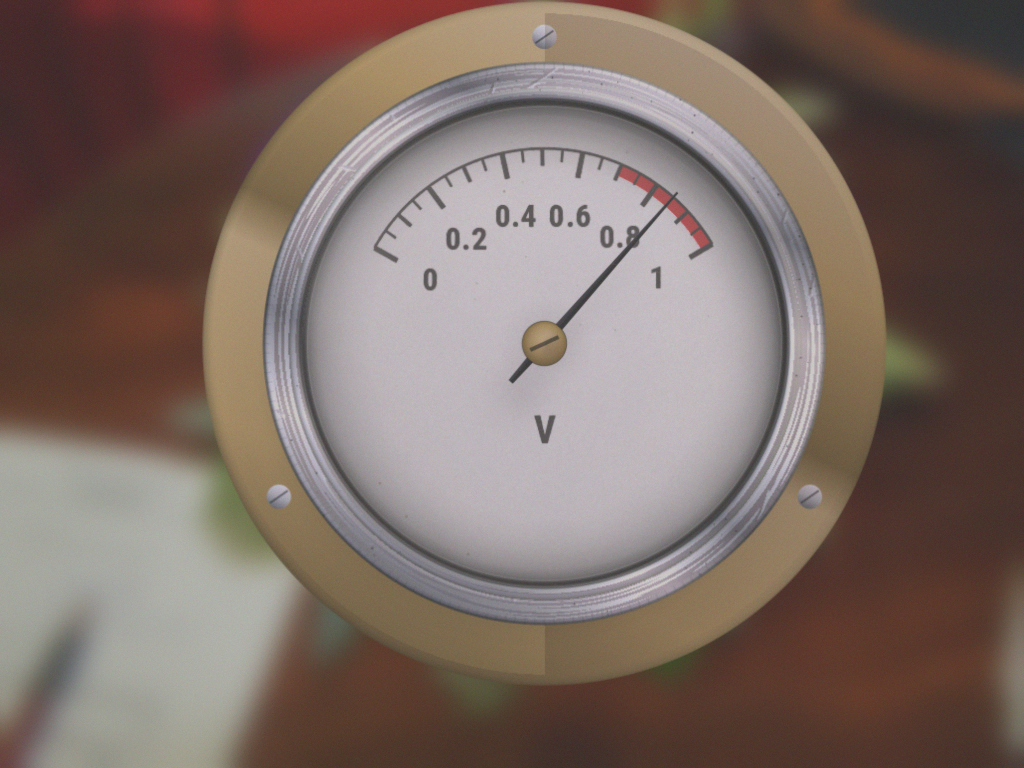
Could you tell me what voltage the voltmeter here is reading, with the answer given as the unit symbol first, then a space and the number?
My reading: V 0.85
